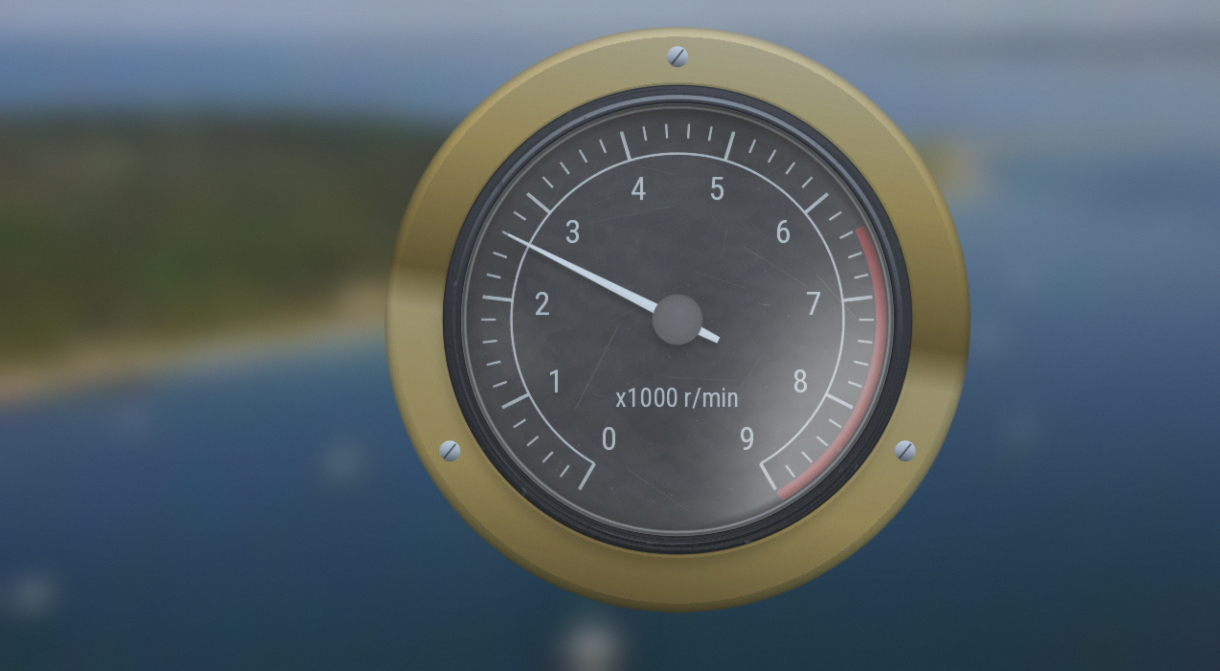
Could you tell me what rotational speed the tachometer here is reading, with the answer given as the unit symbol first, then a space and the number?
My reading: rpm 2600
